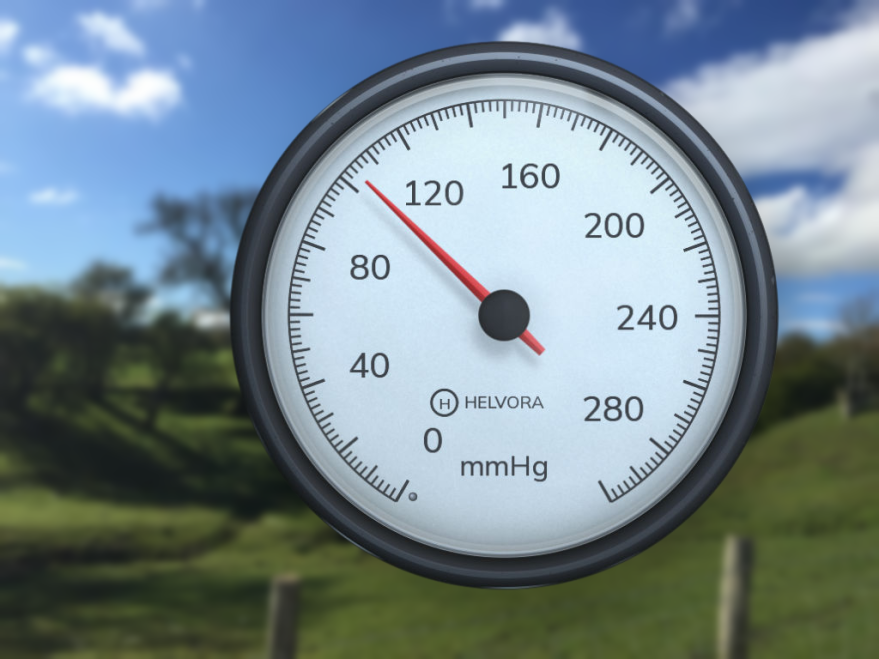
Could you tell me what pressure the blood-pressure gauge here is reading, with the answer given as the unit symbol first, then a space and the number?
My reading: mmHg 104
